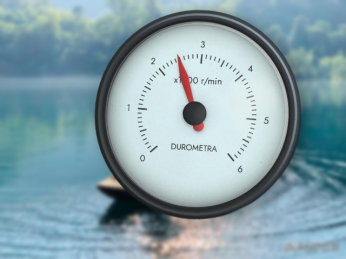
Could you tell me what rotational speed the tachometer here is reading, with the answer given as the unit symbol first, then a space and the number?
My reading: rpm 2500
